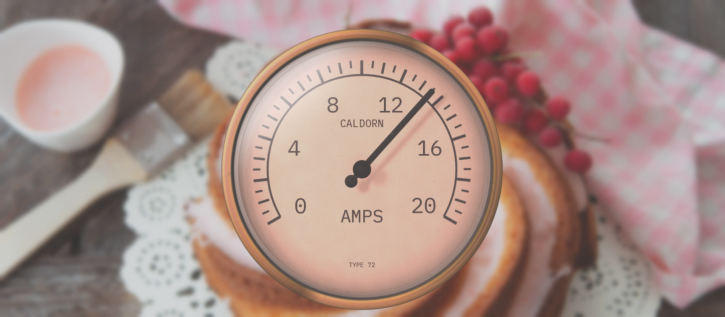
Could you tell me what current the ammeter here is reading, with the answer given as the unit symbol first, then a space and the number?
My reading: A 13.5
